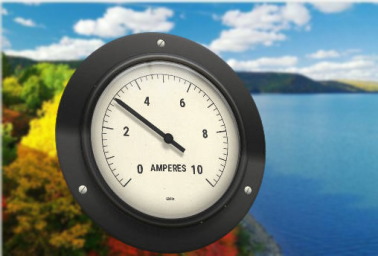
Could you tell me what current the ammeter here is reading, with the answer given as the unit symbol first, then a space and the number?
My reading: A 3
